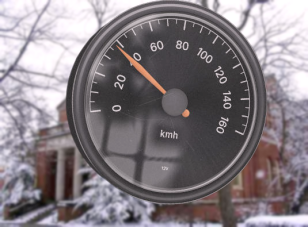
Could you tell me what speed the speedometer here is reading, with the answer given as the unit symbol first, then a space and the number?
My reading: km/h 37.5
